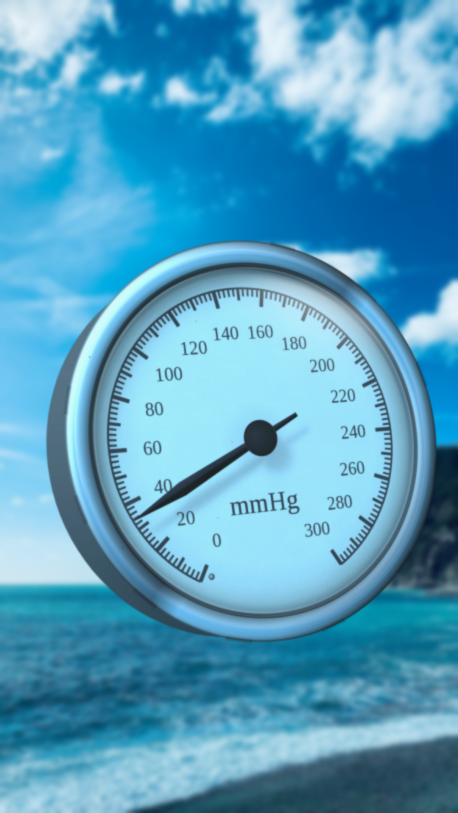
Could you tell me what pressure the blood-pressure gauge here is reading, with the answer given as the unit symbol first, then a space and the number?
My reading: mmHg 34
